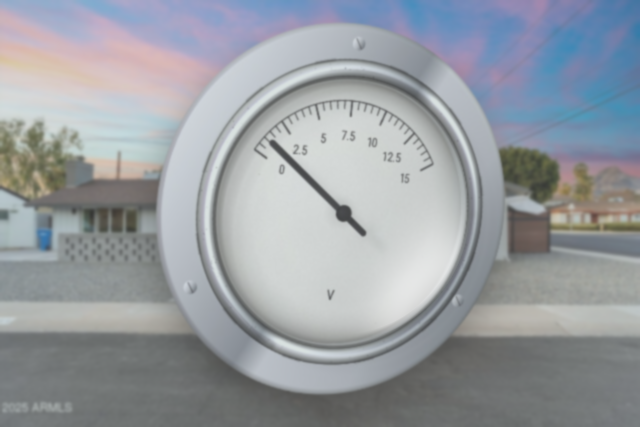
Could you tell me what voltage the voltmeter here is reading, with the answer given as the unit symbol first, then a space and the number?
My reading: V 1
